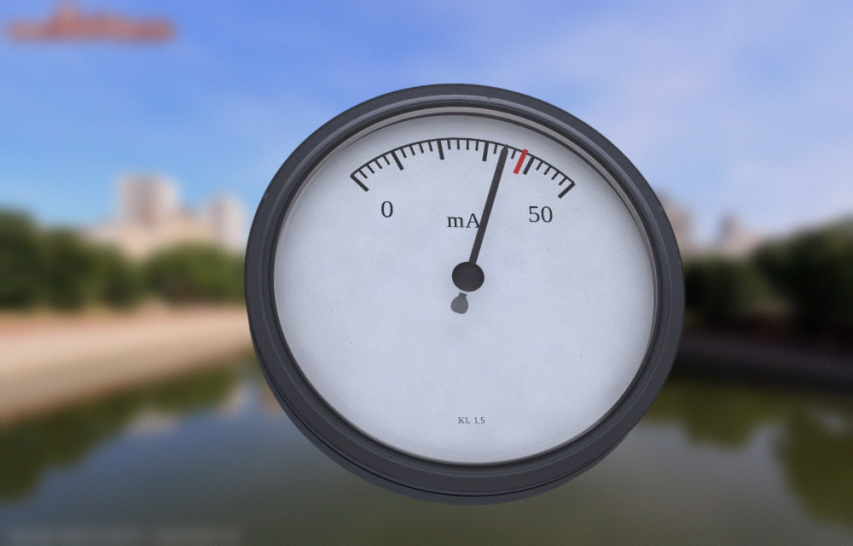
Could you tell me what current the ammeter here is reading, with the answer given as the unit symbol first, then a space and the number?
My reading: mA 34
